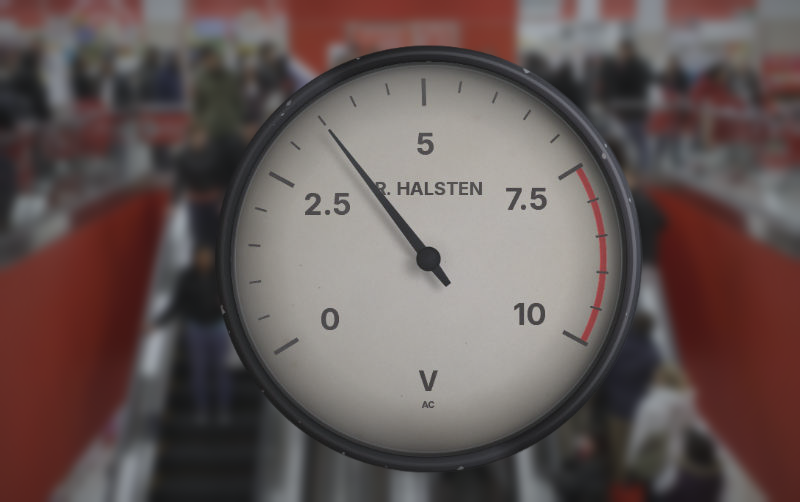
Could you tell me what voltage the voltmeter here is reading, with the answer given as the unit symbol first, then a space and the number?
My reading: V 3.5
